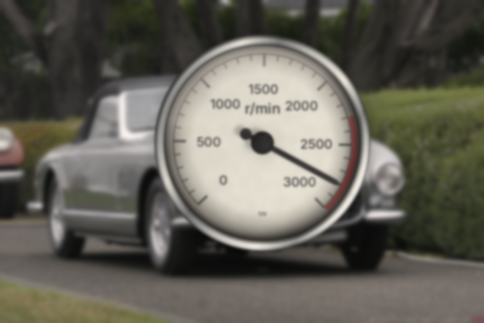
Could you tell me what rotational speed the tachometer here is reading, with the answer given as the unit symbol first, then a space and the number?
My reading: rpm 2800
